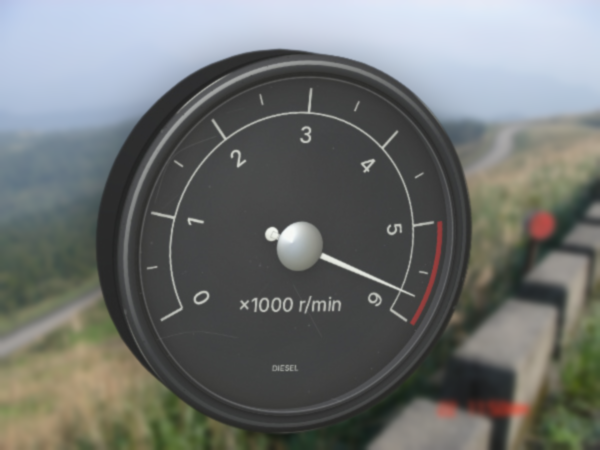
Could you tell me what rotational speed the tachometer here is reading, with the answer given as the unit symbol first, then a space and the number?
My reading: rpm 5750
